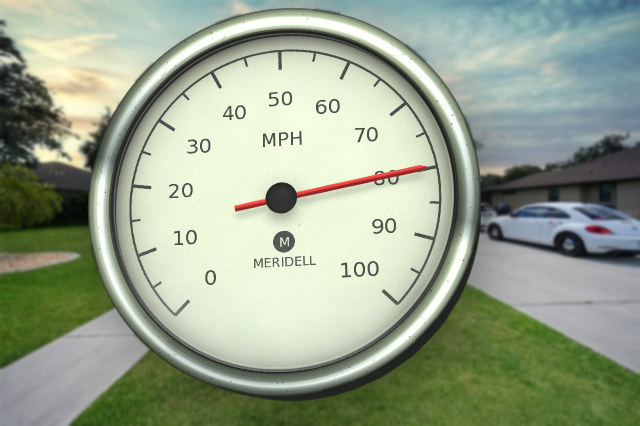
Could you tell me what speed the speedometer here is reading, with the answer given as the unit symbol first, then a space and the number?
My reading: mph 80
